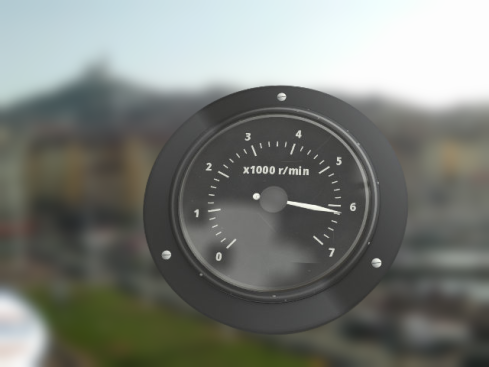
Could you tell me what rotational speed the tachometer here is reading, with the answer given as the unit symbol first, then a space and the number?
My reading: rpm 6200
